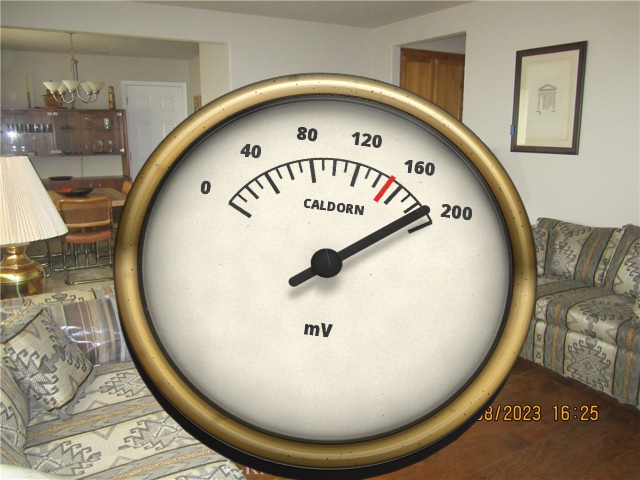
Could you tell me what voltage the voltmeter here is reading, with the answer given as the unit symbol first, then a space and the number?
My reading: mV 190
